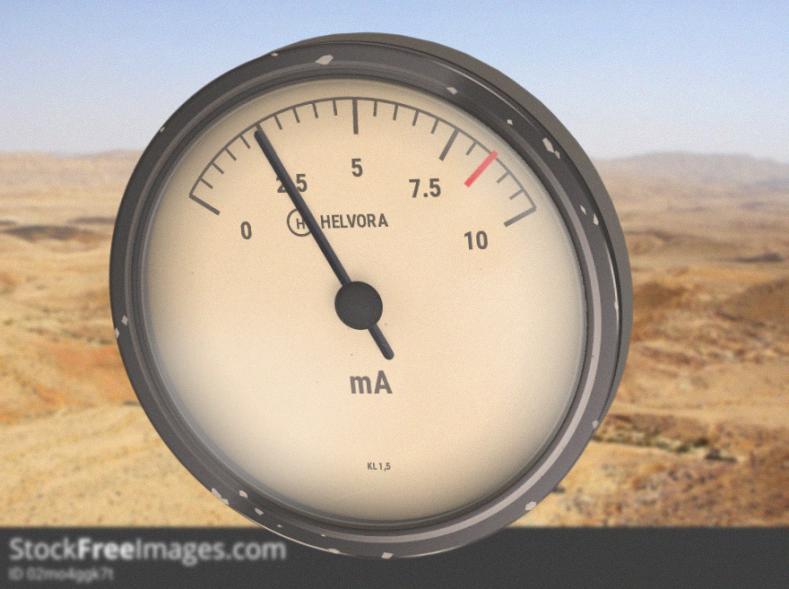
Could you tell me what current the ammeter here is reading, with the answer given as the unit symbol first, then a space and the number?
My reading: mA 2.5
